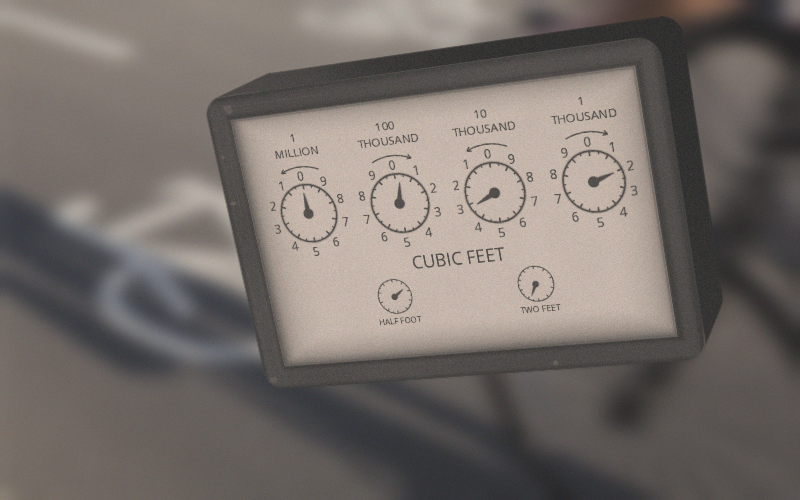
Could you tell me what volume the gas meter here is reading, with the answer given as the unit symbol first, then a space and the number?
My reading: ft³ 3200
